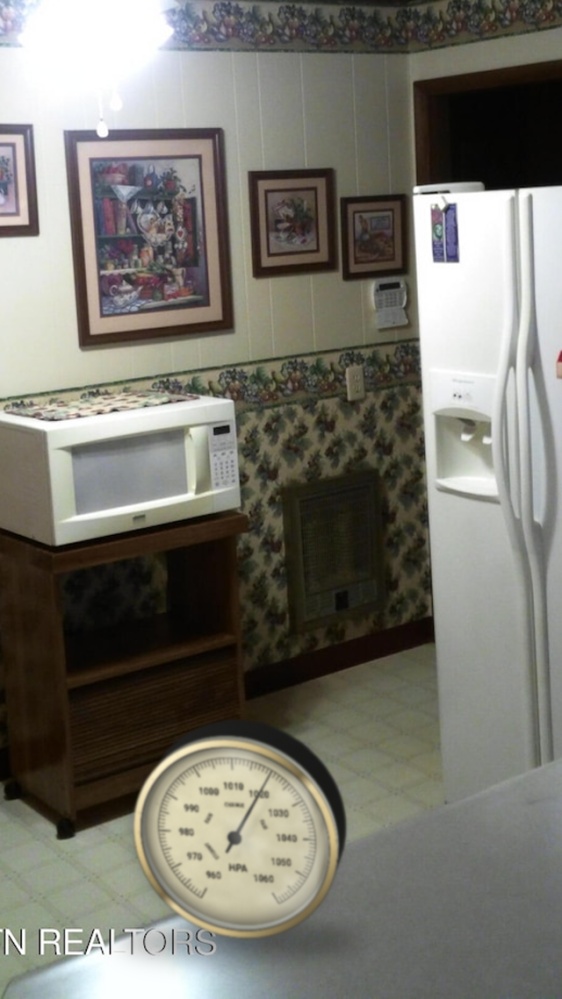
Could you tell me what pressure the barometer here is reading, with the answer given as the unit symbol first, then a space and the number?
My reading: hPa 1020
